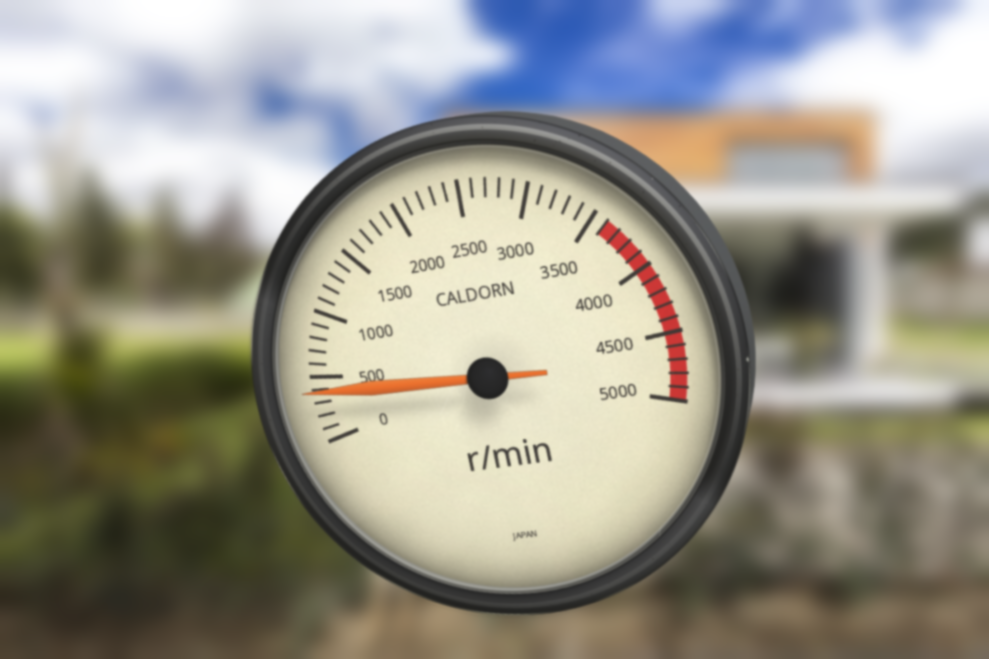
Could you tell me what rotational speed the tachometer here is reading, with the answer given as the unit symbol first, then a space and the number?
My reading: rpm 400
